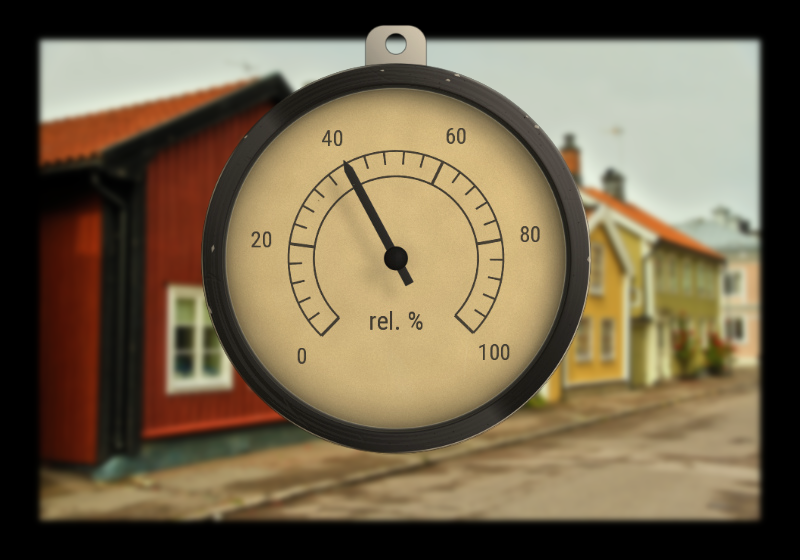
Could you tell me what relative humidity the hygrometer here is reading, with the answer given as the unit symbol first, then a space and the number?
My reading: % 40
